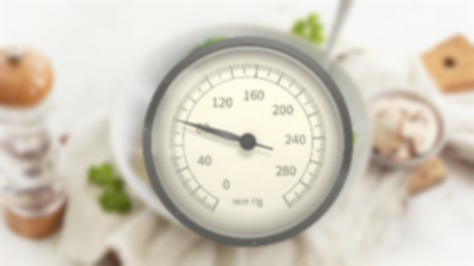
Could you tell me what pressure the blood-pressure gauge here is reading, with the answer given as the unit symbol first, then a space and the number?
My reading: mmHg 80
